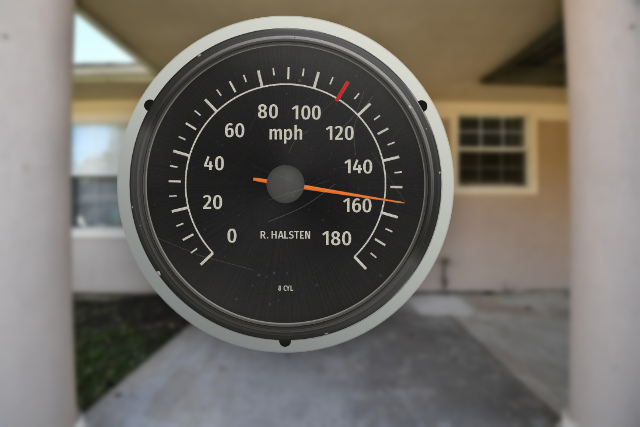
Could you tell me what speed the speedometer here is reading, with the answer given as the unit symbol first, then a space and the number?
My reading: mph 155
